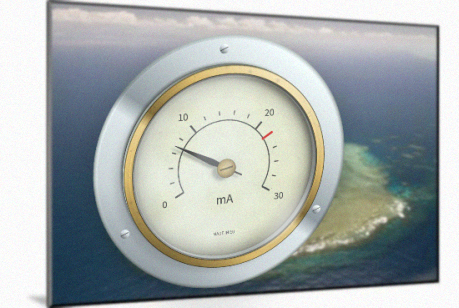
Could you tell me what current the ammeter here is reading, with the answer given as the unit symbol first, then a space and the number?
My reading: mA 7
